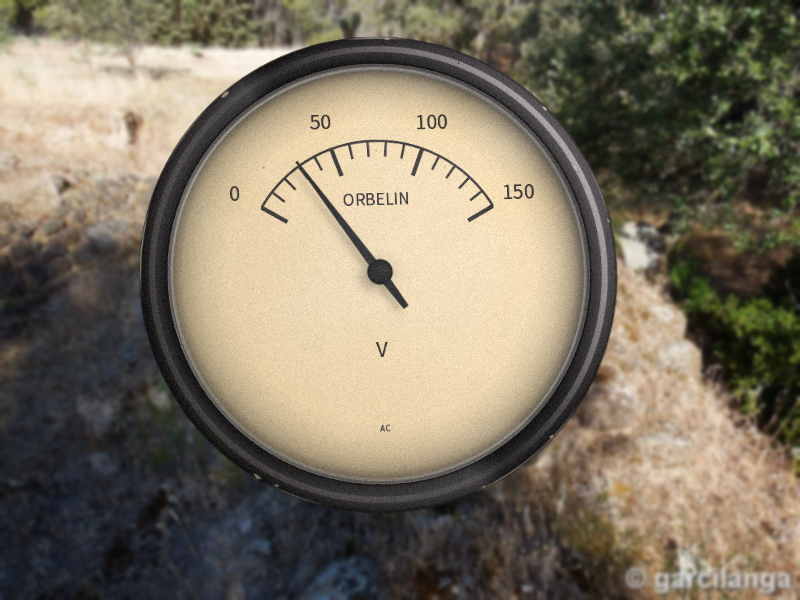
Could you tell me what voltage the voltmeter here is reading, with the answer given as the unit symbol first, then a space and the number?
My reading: V 30
